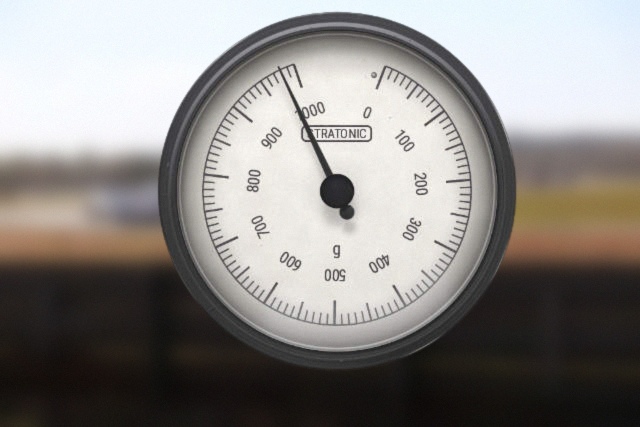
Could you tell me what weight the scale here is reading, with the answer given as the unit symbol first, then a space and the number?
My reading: g 980
